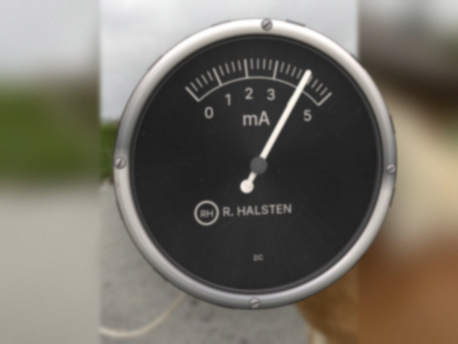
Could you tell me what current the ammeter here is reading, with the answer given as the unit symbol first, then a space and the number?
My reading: mA 4
